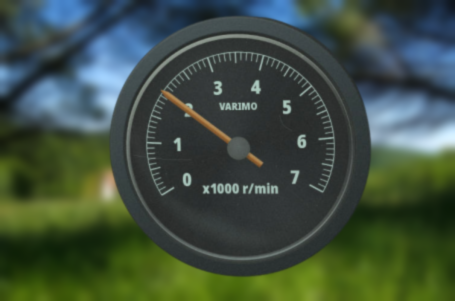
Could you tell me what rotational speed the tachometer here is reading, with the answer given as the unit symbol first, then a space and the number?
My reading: rpm 2000
